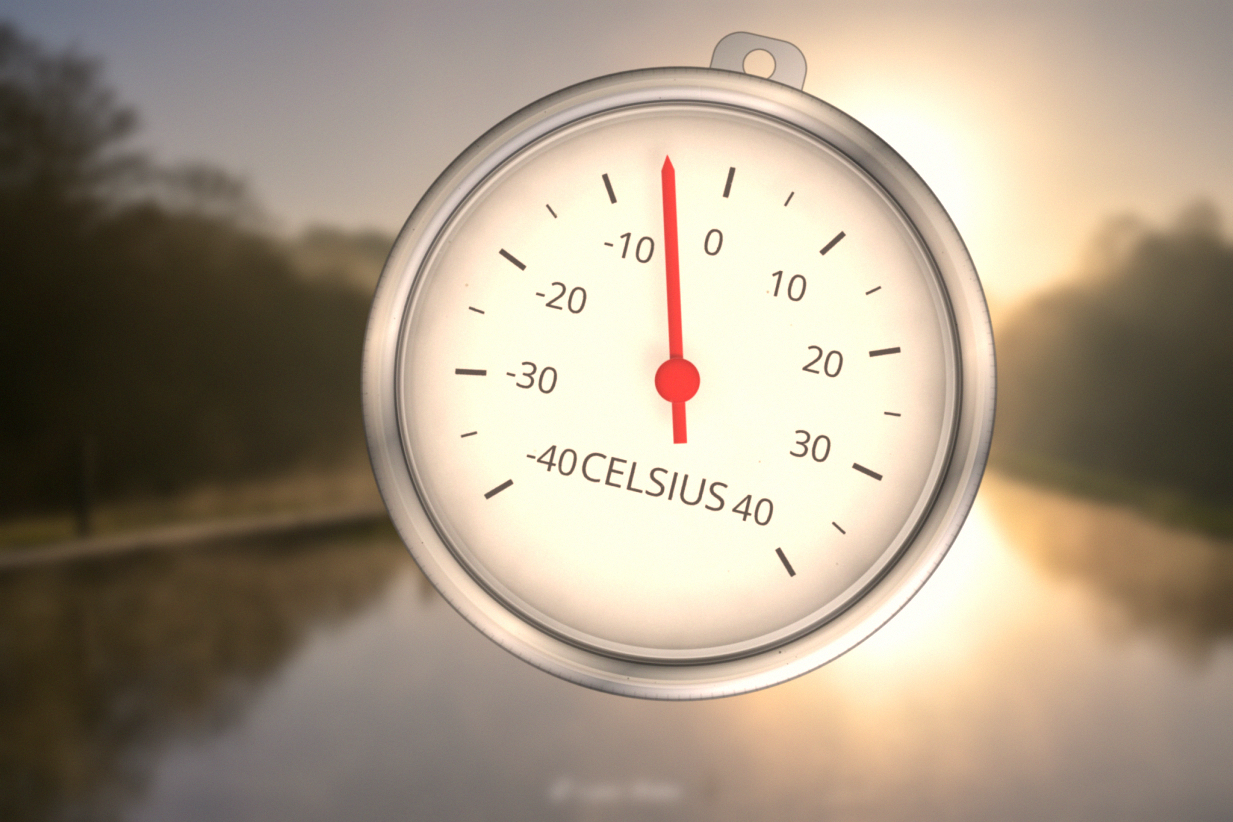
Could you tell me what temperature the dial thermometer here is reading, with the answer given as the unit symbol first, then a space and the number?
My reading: °C -5
